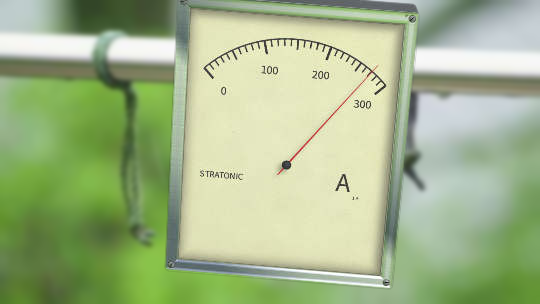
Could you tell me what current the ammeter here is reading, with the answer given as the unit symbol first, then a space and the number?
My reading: A 270
